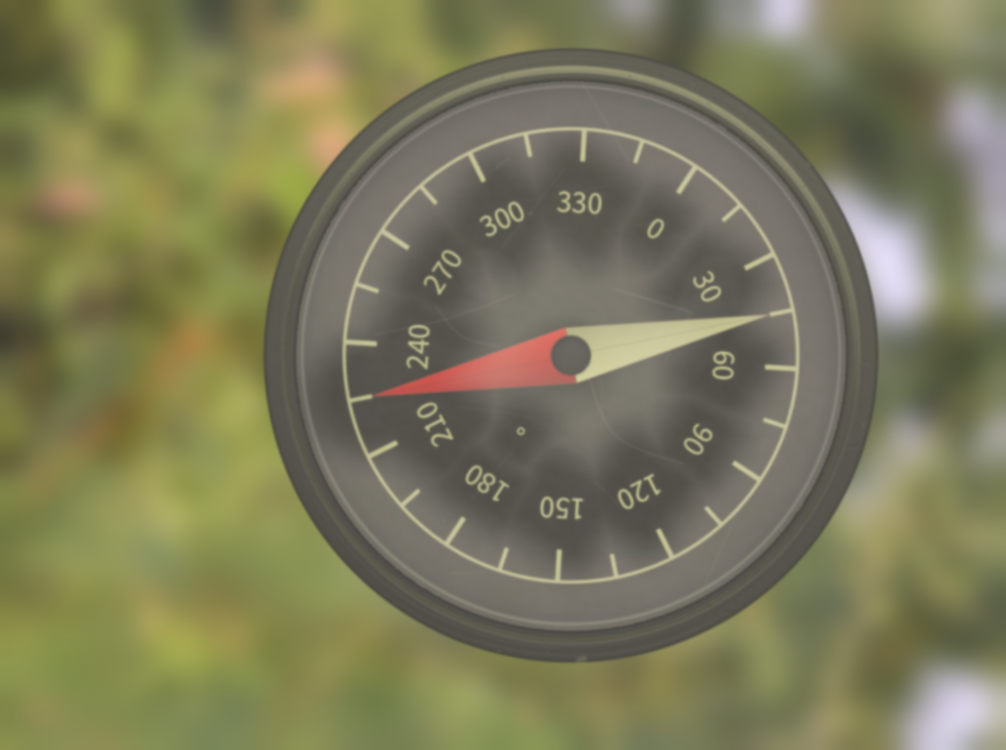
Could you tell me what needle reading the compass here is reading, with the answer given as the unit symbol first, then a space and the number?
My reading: ° 225
